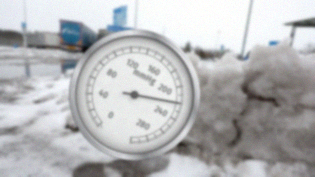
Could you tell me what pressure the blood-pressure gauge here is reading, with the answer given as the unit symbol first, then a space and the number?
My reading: mmHg 220
